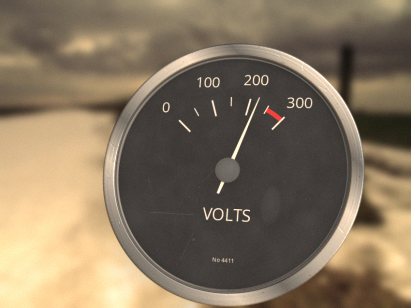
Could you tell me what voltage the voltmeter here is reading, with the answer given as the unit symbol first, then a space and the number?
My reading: V 225
